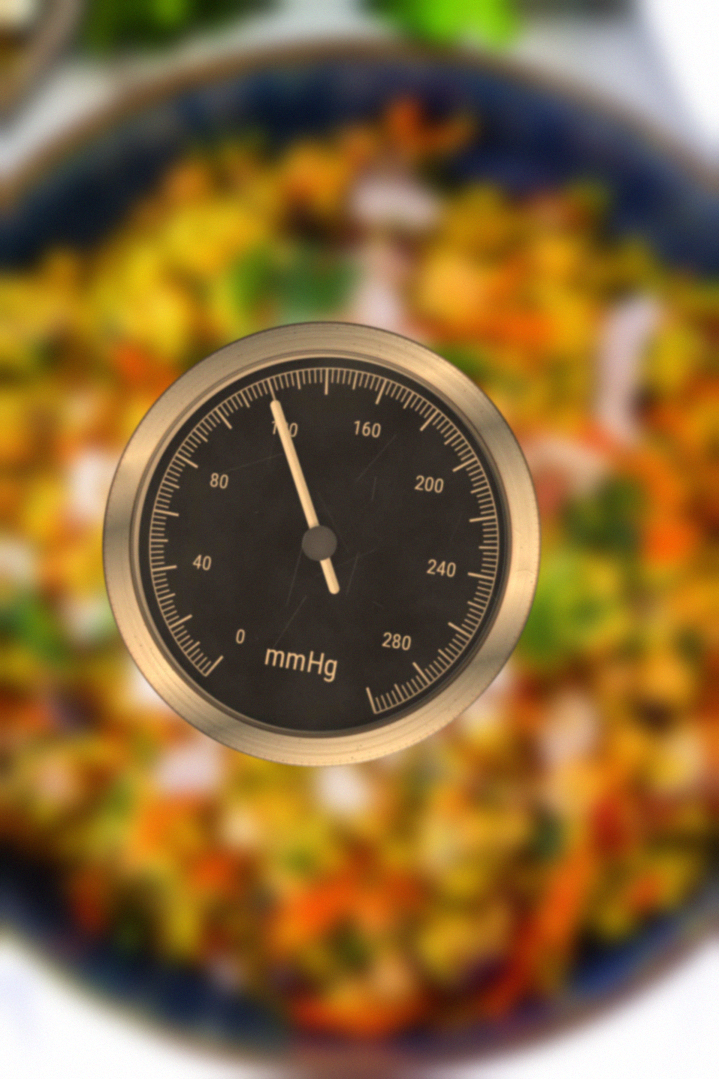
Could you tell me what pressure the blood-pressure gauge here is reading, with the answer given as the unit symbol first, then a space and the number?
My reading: mmHg 120
